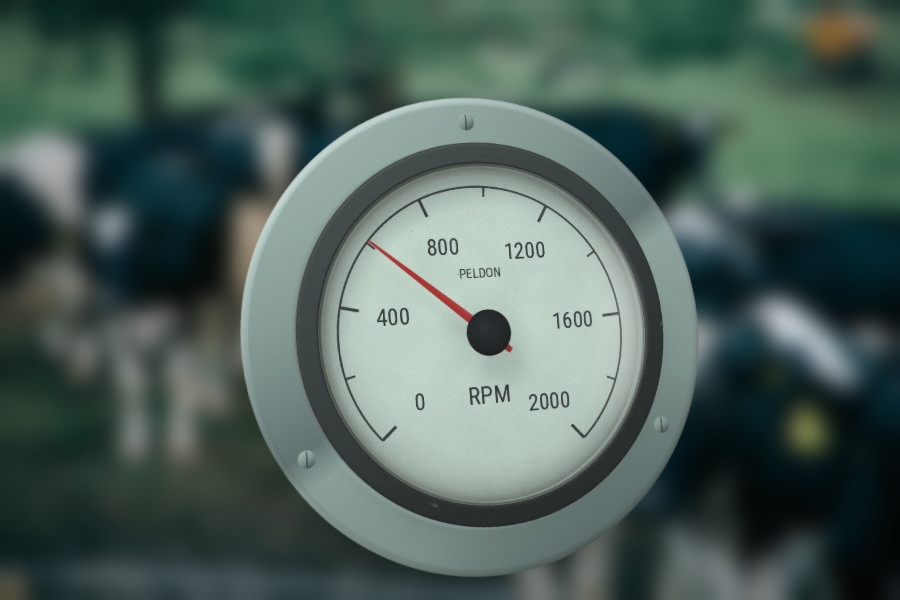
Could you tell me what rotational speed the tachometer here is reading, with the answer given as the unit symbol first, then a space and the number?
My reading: rpm 600
